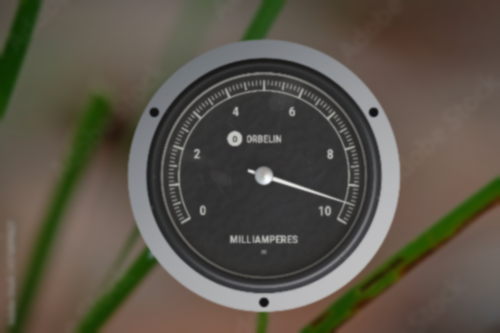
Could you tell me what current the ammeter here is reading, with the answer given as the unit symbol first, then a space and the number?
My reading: mA 9.5
